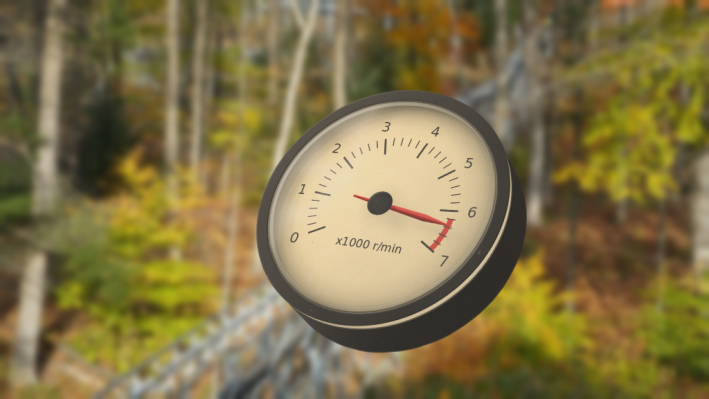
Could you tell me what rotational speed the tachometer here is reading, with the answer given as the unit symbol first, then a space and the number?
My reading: rpm 6400
